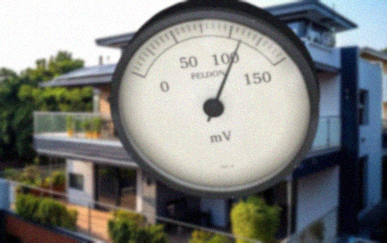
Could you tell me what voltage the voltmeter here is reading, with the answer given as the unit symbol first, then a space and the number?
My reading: mV 110
